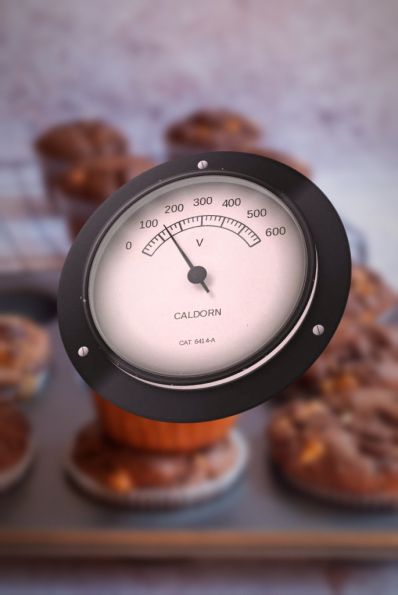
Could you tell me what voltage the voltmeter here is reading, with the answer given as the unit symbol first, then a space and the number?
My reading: V 140
